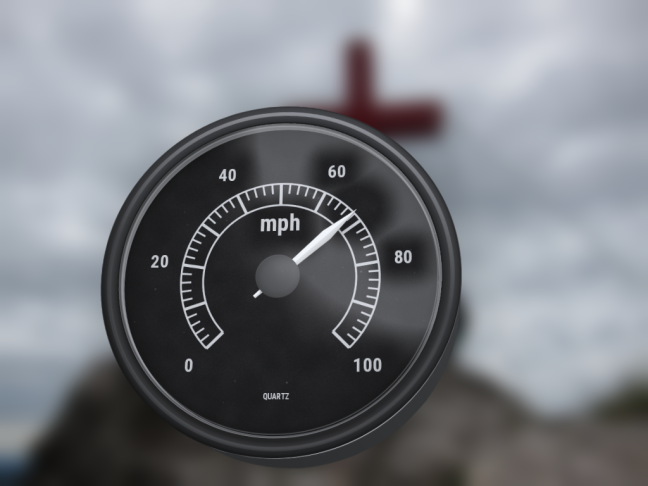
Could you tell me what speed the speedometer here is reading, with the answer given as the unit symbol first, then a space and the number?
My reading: mph 68
